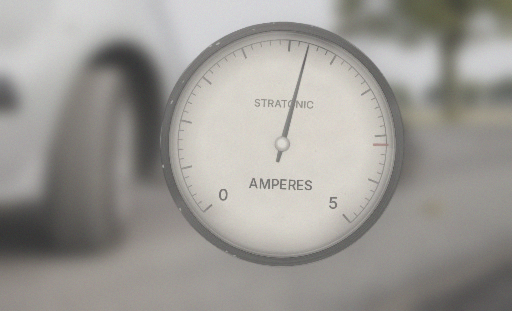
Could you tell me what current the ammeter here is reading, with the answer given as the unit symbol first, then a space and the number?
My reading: A 2.7
